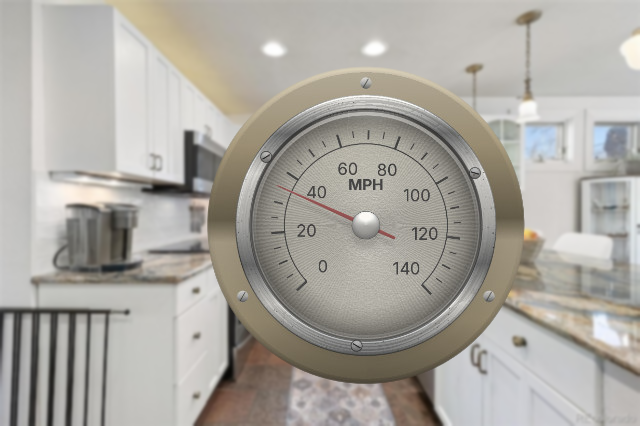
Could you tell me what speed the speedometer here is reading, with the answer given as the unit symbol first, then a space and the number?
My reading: mph 35
